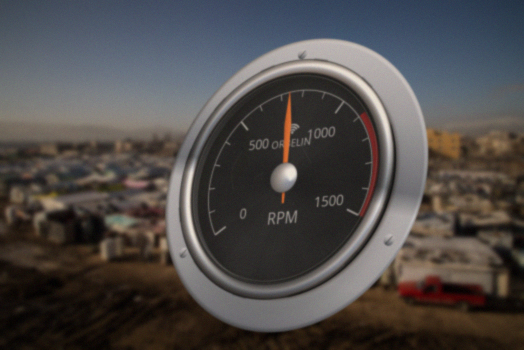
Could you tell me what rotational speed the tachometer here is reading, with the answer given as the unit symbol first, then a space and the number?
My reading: rpm 750
